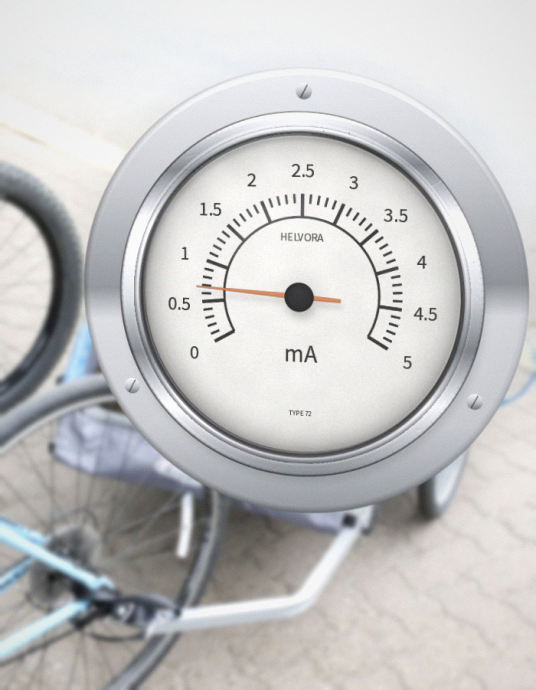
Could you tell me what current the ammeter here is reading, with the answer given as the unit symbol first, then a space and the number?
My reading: mA 0.7
